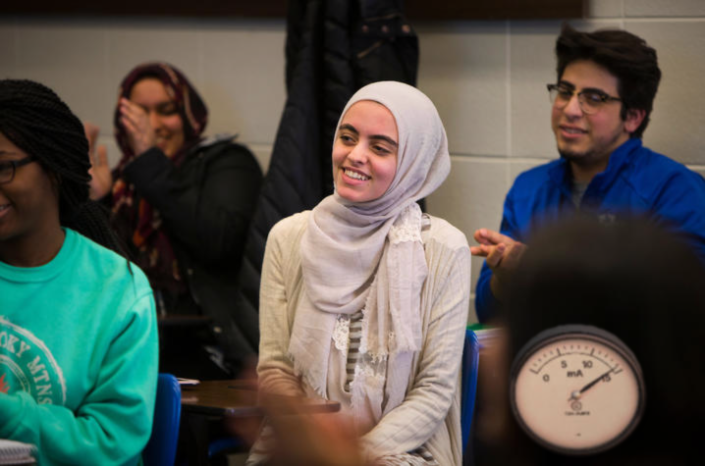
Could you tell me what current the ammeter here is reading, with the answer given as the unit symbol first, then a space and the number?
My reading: mA 14
